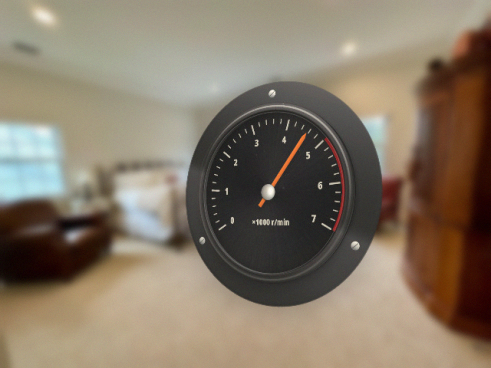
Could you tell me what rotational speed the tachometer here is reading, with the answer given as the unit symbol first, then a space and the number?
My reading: rpm 4600
